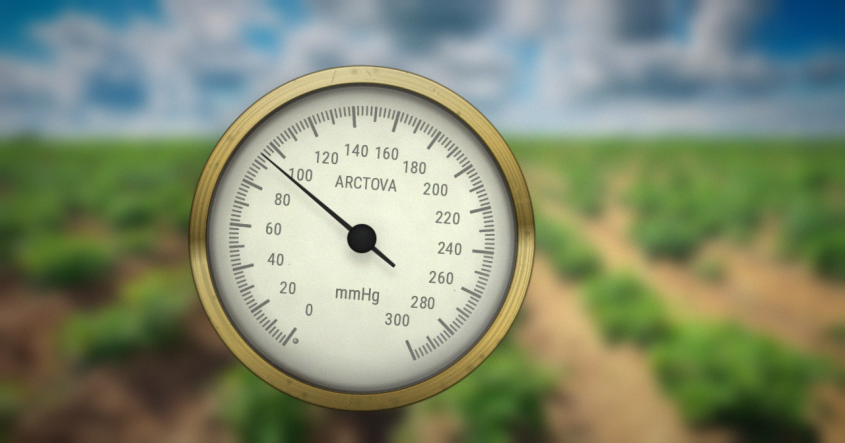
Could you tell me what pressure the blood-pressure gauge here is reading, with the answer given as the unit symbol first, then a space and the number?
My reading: mmHg 94
